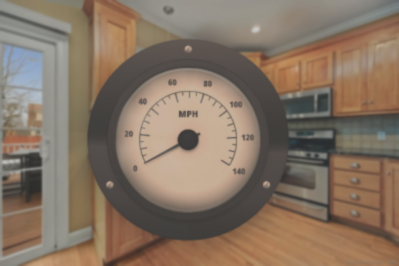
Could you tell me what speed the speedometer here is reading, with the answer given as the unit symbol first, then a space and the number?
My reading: mph 0
